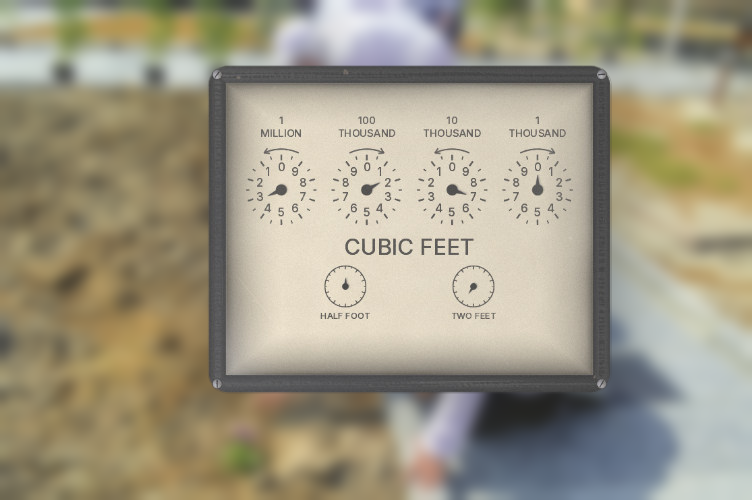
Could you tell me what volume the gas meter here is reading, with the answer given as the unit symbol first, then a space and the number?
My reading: ft³ 317000
